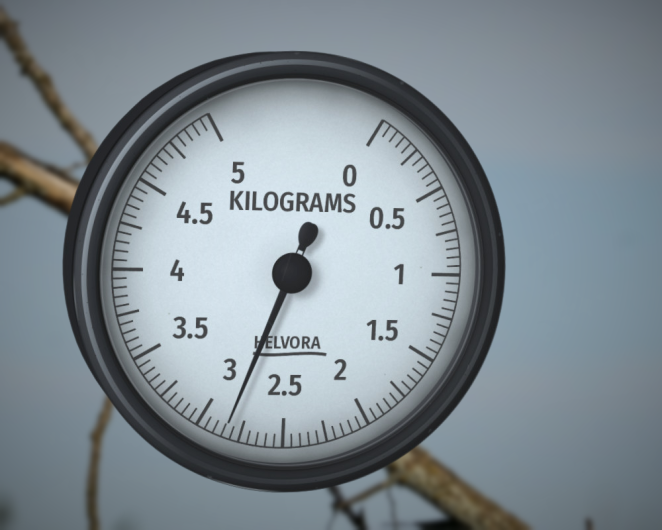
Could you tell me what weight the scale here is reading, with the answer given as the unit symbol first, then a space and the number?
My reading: kg 2.85
